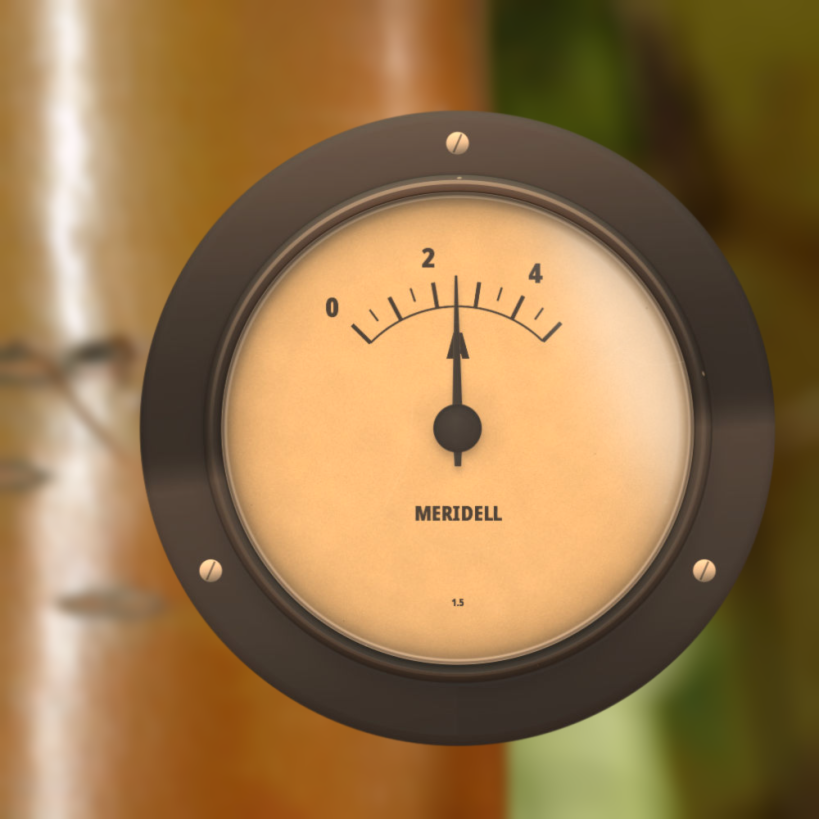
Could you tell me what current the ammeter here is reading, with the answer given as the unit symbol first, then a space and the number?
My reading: A 2.5
